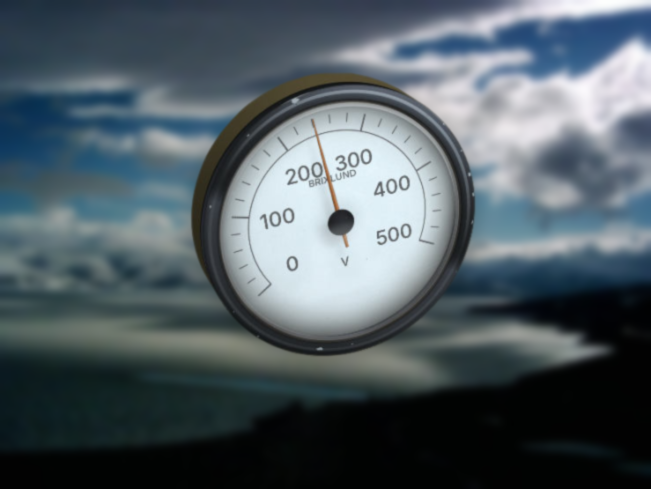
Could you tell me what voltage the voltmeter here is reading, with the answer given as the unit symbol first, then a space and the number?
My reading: V 240
